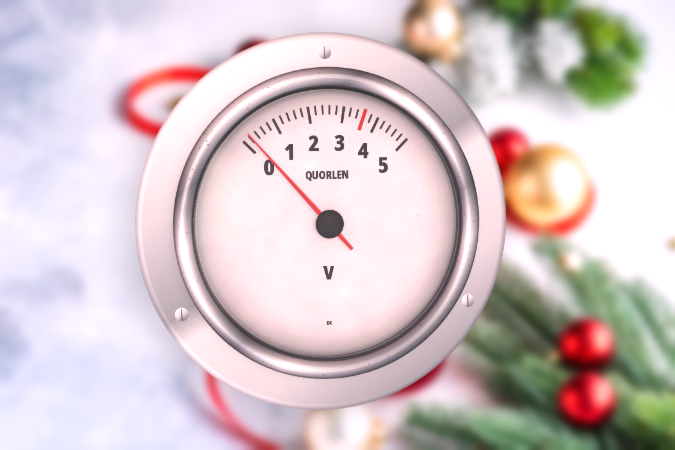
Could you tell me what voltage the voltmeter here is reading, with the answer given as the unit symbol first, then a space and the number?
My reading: V 0.2
